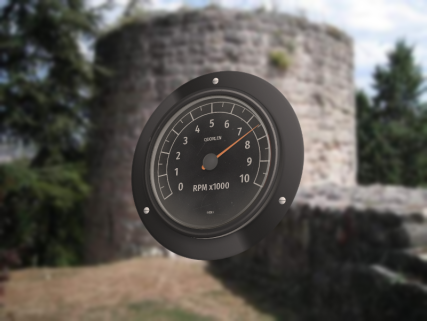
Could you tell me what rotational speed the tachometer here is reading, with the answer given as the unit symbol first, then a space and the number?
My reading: rpm 7500
